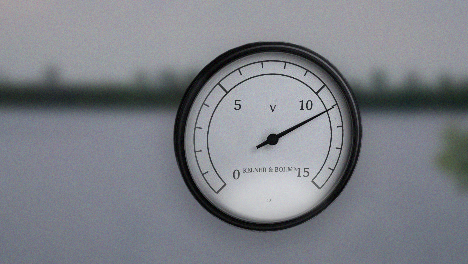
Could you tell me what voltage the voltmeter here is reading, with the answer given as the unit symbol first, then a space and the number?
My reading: V 11
